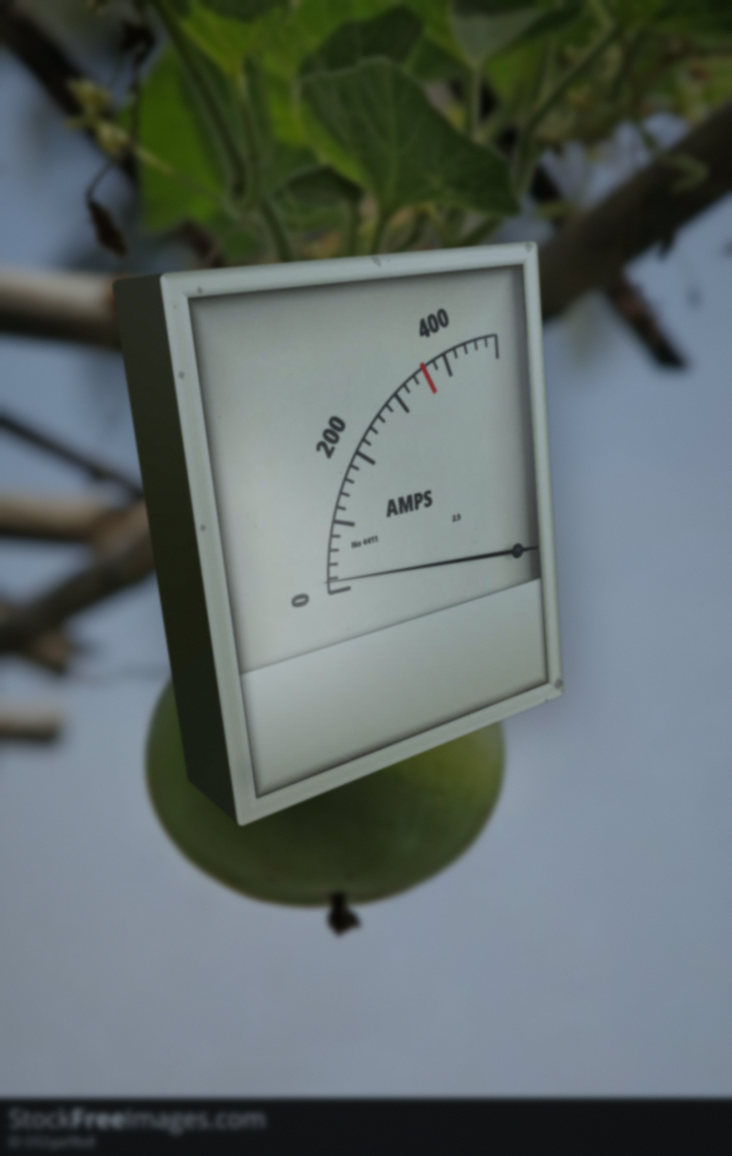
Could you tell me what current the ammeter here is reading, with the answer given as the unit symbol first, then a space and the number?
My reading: A 20
